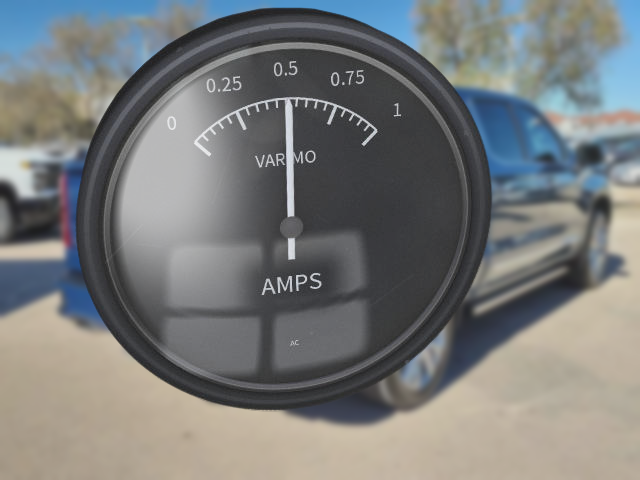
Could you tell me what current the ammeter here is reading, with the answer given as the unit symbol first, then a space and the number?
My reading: A 0.5
